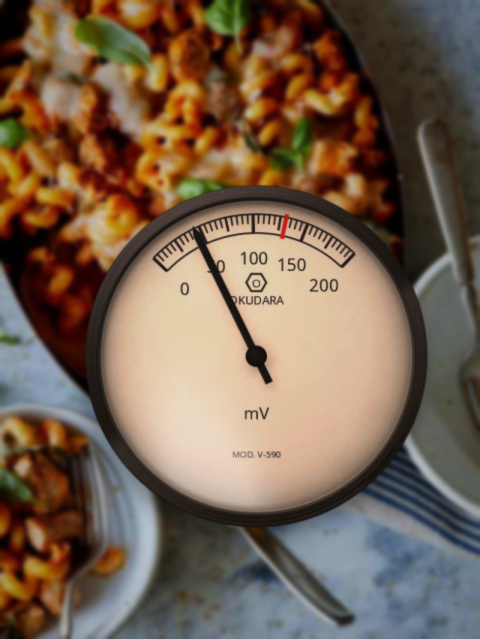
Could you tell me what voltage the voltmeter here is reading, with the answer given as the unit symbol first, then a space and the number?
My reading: mV 45
